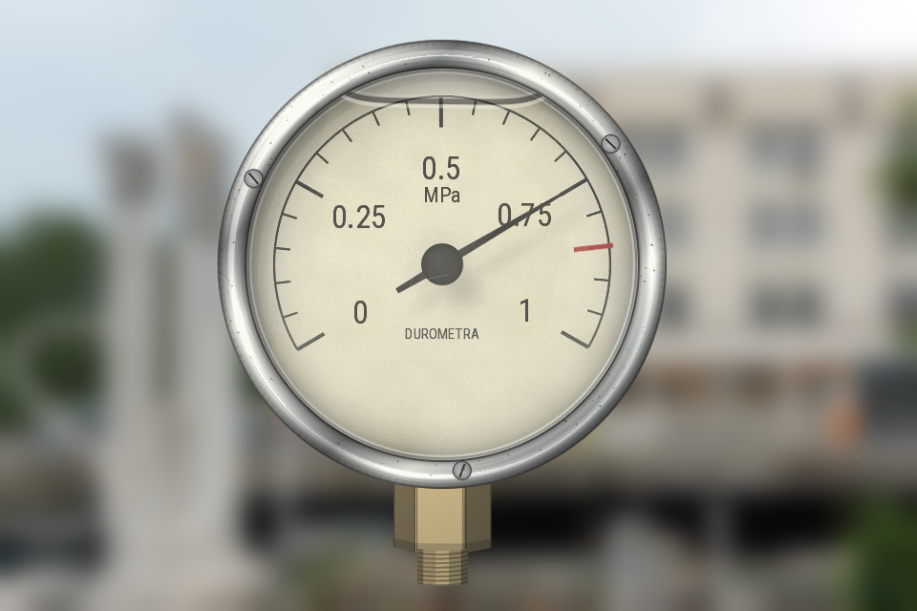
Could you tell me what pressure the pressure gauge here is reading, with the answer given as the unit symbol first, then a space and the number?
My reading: MPa 0.75
